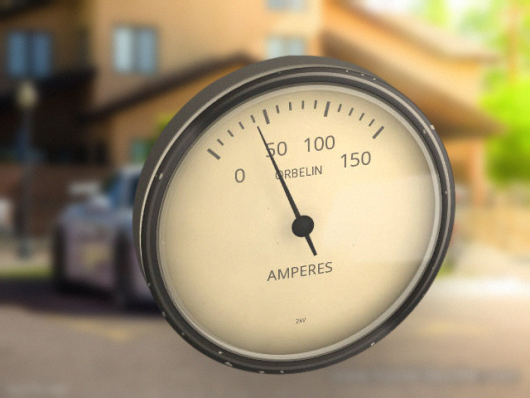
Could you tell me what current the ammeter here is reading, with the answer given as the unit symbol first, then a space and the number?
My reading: A 40
